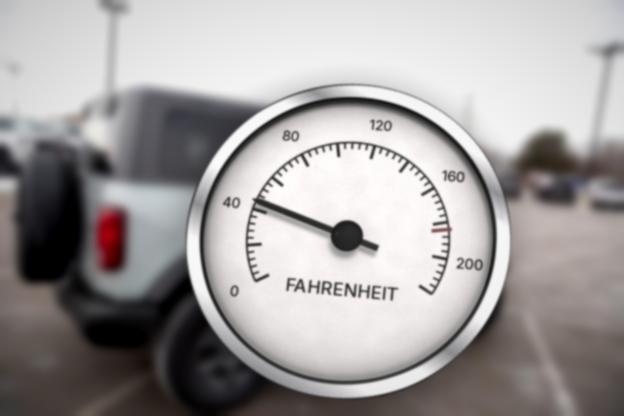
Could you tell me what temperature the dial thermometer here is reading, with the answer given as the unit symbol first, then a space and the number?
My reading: °F 44
